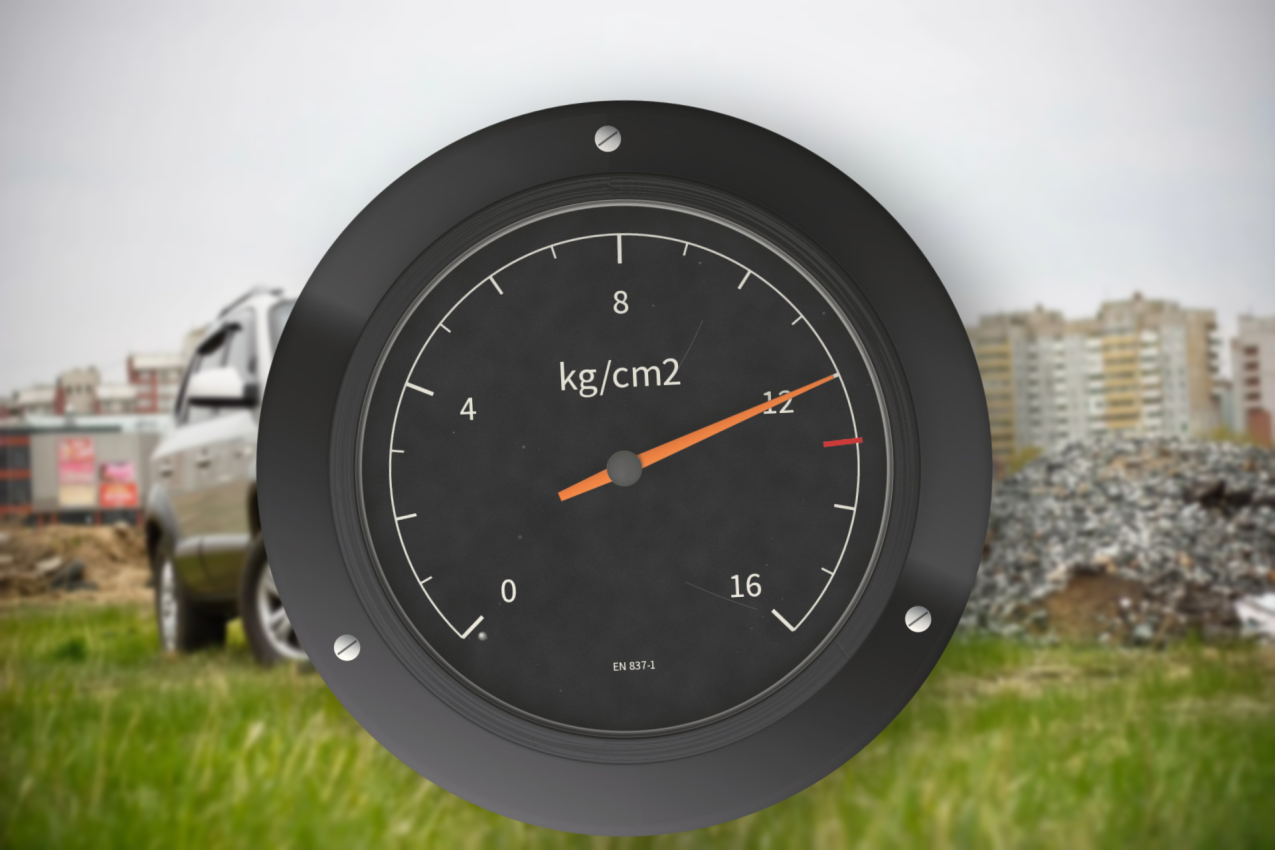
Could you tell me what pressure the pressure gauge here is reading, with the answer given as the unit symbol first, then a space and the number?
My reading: kg/cm² 12
